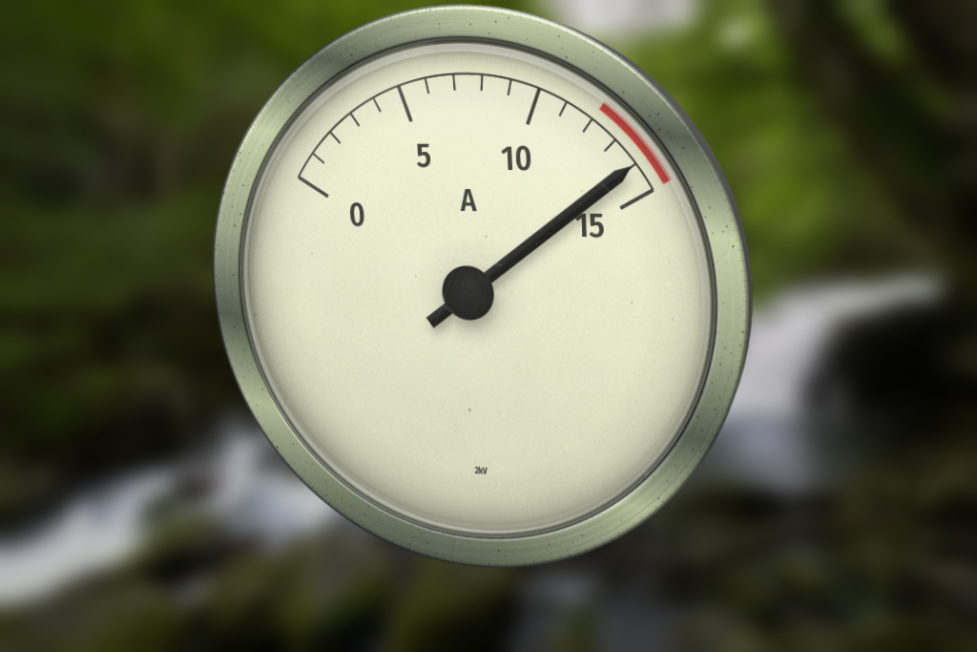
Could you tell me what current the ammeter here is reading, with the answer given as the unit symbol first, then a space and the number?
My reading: A 14
